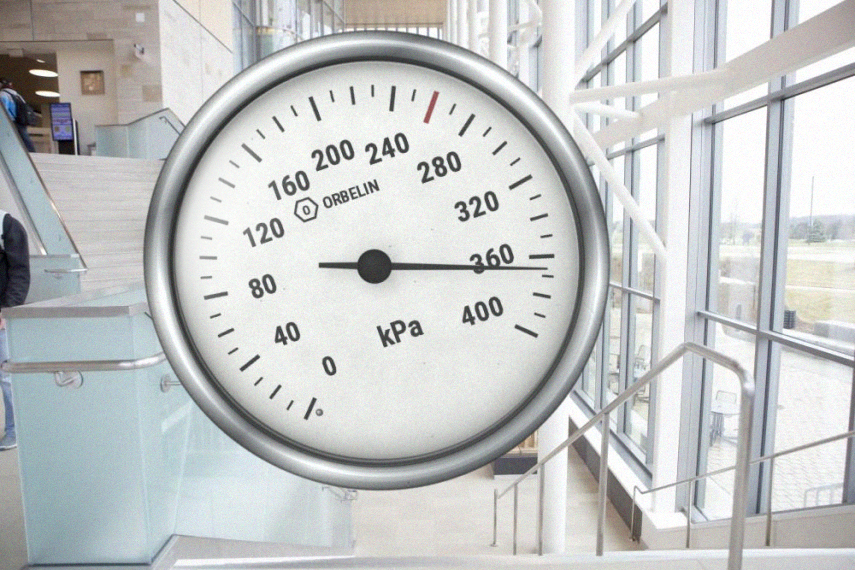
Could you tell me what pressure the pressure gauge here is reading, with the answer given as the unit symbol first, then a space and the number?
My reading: kPa 365
